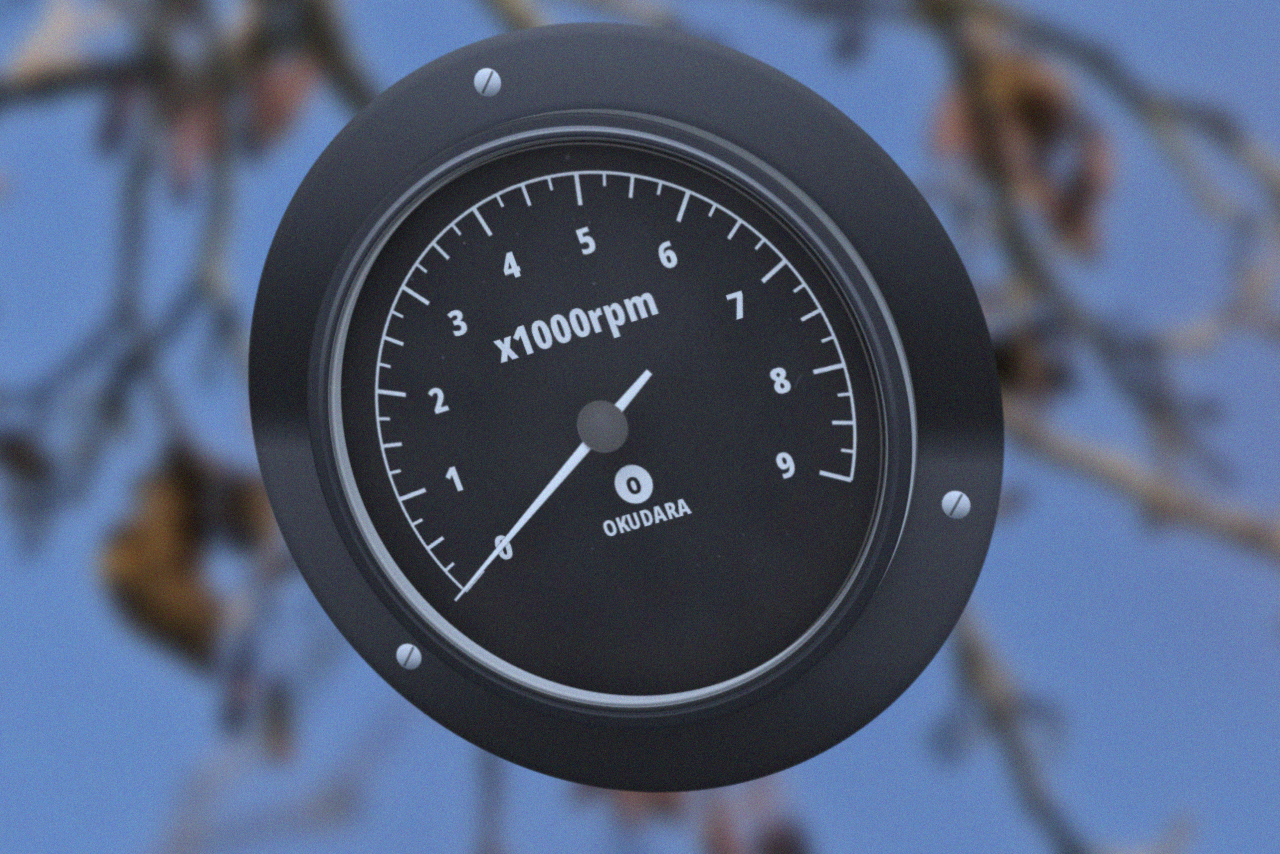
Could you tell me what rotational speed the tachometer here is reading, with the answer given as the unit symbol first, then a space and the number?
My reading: rpm 0
